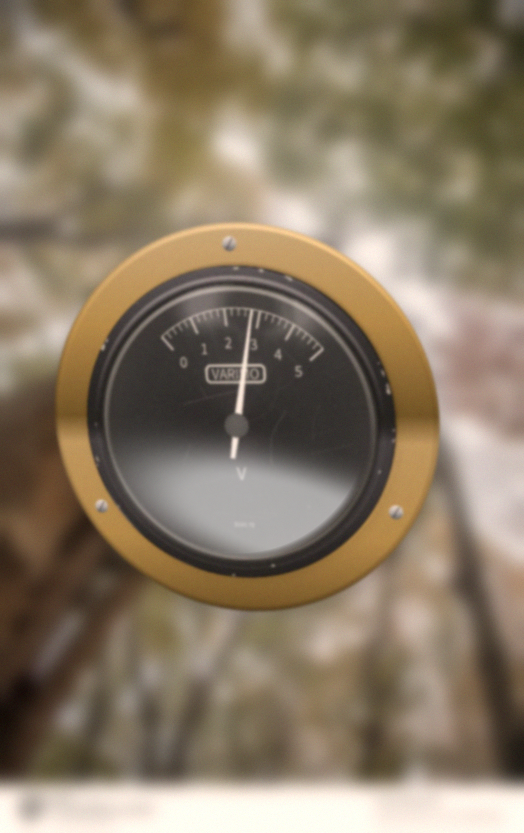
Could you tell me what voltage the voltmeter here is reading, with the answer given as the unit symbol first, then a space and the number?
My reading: V 2.8
